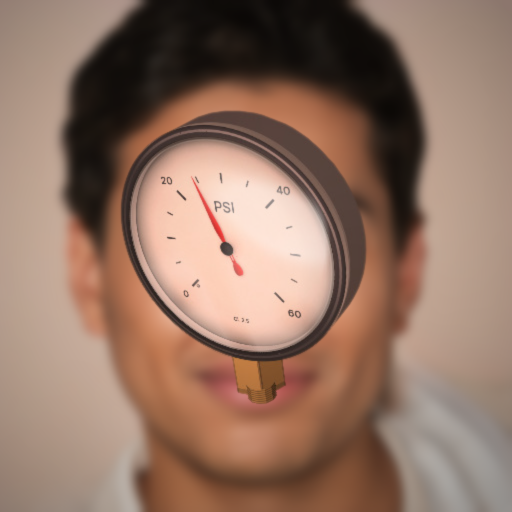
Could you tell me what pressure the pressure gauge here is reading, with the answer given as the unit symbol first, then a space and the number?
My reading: psi 25
